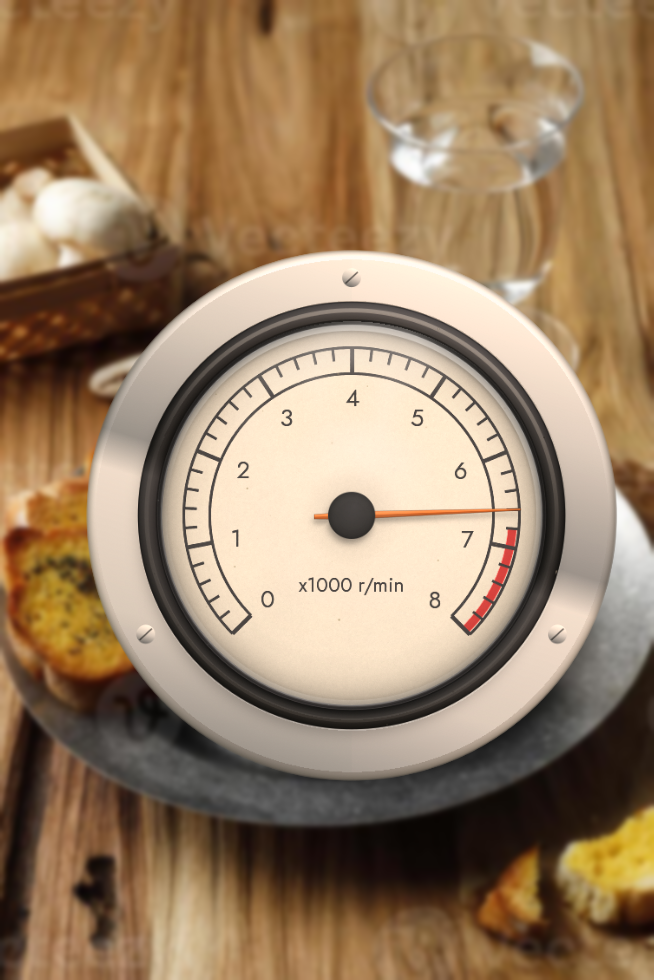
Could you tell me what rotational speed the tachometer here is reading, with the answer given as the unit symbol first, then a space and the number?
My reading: rpm 6600
